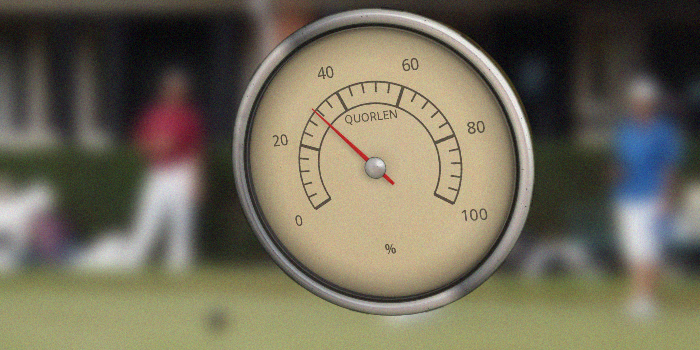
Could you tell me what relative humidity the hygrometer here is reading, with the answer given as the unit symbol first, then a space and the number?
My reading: % 32
